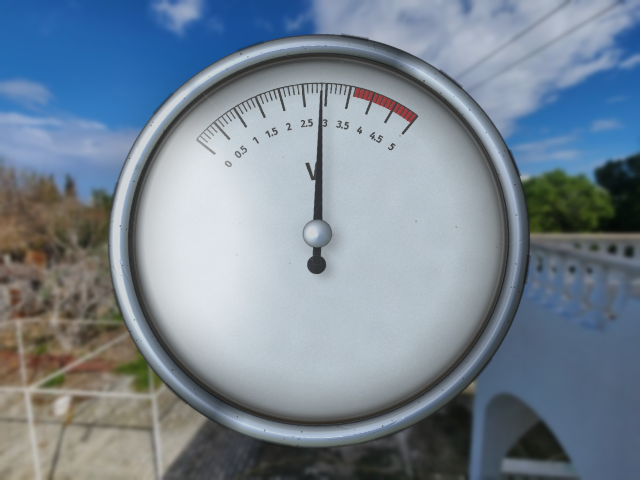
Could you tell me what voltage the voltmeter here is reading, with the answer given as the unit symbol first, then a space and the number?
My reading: V 2.9
